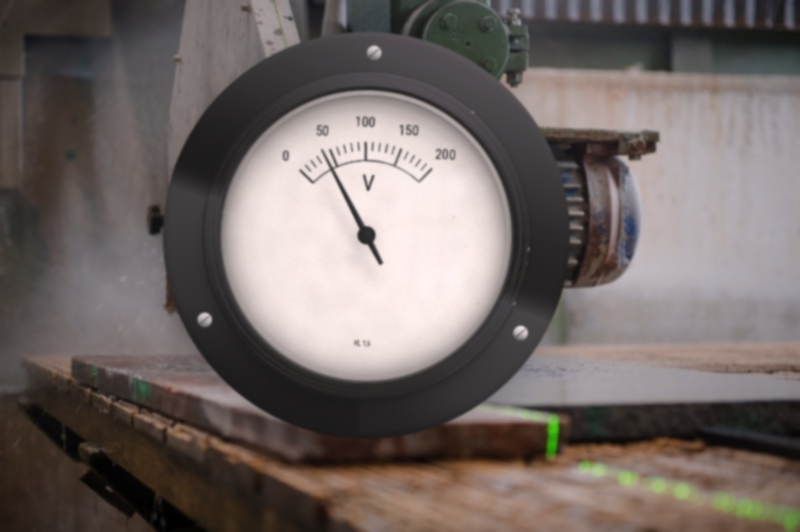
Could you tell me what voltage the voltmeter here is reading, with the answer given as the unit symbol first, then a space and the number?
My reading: V 40
